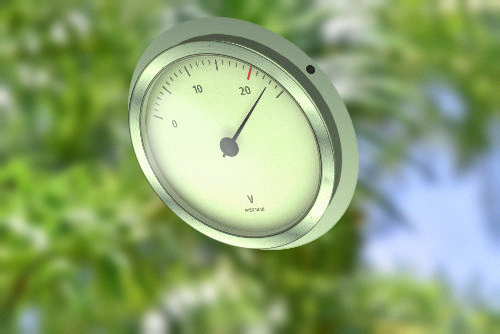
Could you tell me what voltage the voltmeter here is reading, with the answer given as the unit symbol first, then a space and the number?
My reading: V 23
